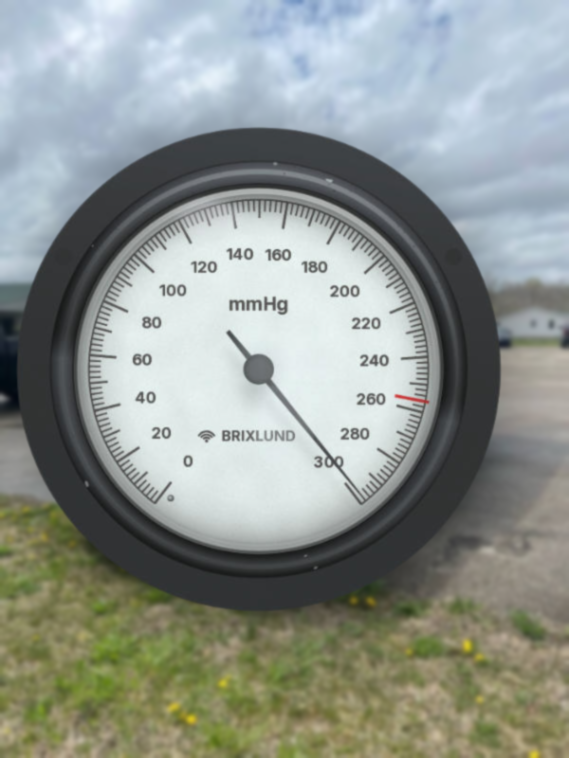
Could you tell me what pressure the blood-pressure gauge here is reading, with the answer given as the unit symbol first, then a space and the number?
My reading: mmHg 298
